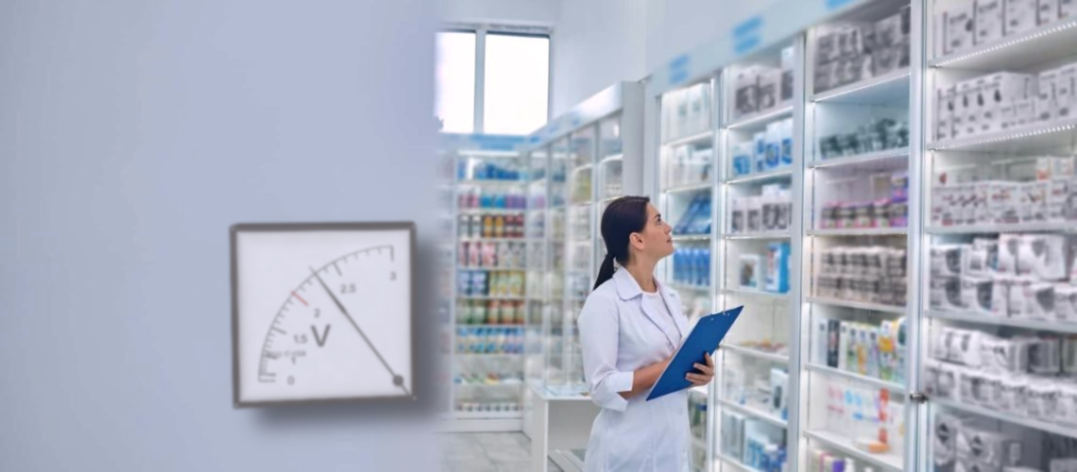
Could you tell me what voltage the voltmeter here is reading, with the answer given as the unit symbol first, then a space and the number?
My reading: V 2.3
